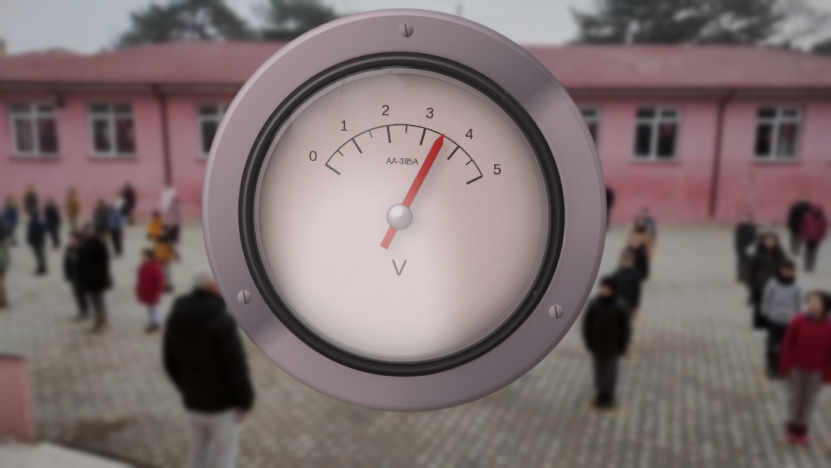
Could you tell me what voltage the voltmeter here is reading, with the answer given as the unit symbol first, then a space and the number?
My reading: V 3.5
